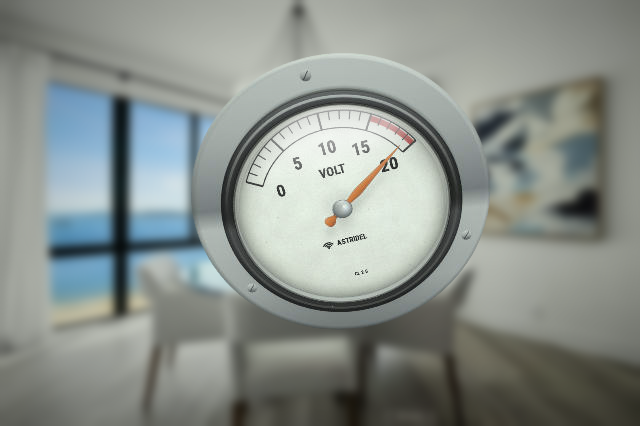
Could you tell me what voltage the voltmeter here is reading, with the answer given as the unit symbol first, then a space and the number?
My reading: V 19
